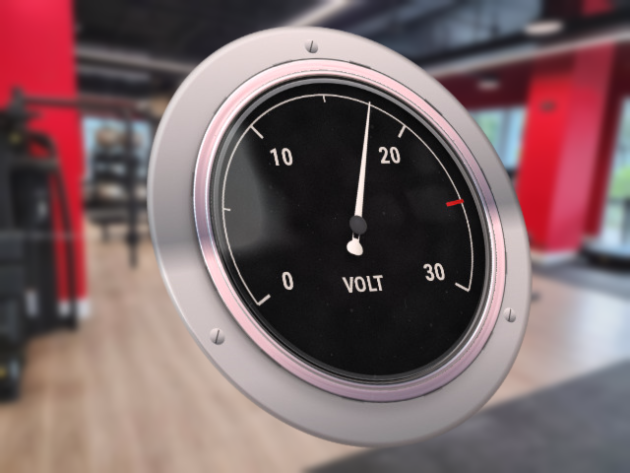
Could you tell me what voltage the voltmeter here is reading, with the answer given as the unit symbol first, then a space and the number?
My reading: V 17.5
